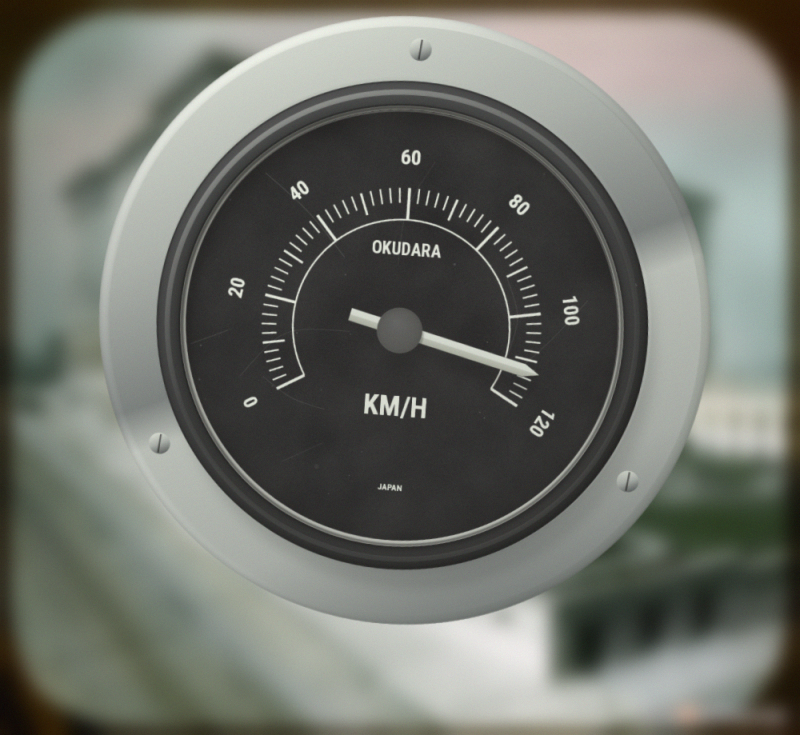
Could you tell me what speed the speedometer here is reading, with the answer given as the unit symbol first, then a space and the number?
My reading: km/h 112
